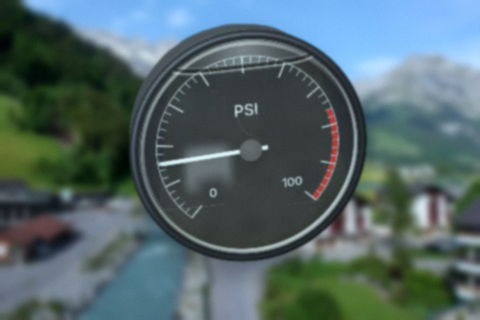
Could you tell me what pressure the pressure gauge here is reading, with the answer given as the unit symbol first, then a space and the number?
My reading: psi 16
